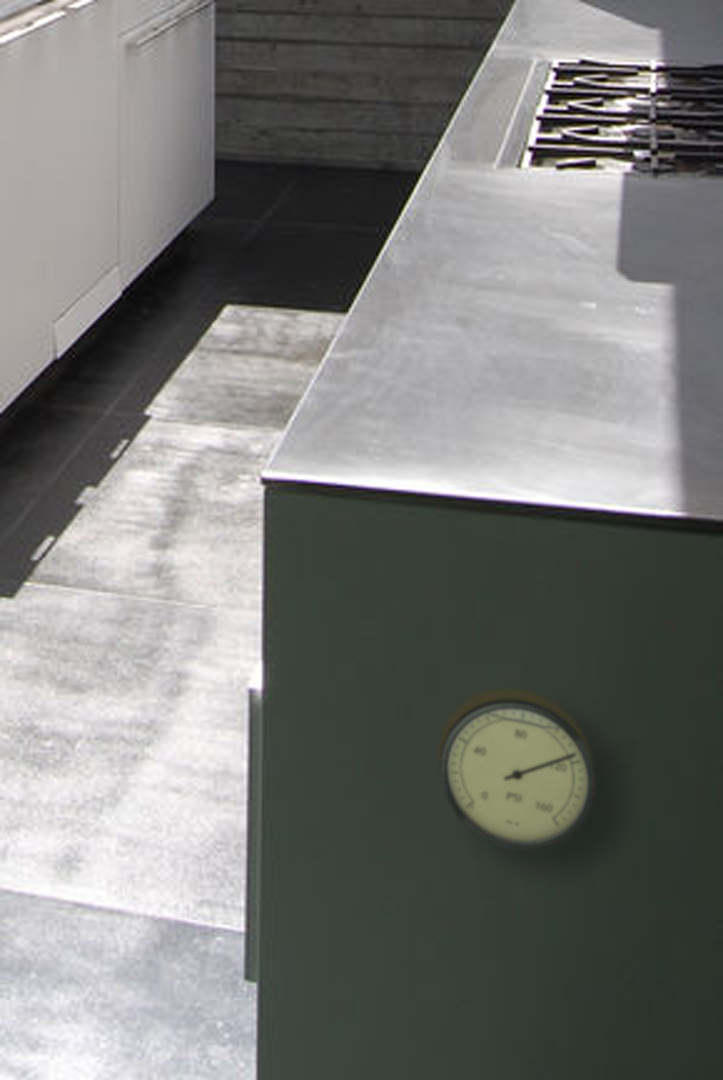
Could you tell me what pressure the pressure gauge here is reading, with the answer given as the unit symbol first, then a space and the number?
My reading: psi 115
